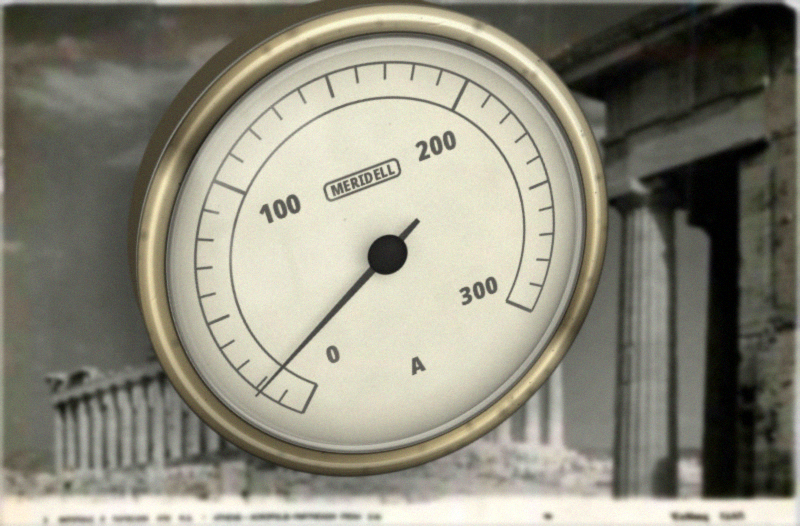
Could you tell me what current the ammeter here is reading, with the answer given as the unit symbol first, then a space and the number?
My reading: A 20
